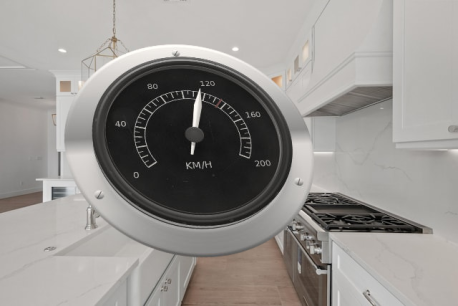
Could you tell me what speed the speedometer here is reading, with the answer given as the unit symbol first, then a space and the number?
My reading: km/h 115
